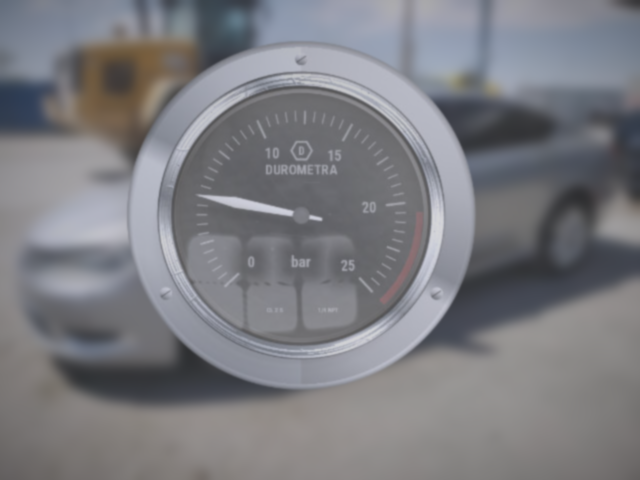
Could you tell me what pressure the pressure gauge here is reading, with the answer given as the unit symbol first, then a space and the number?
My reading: bar 5
